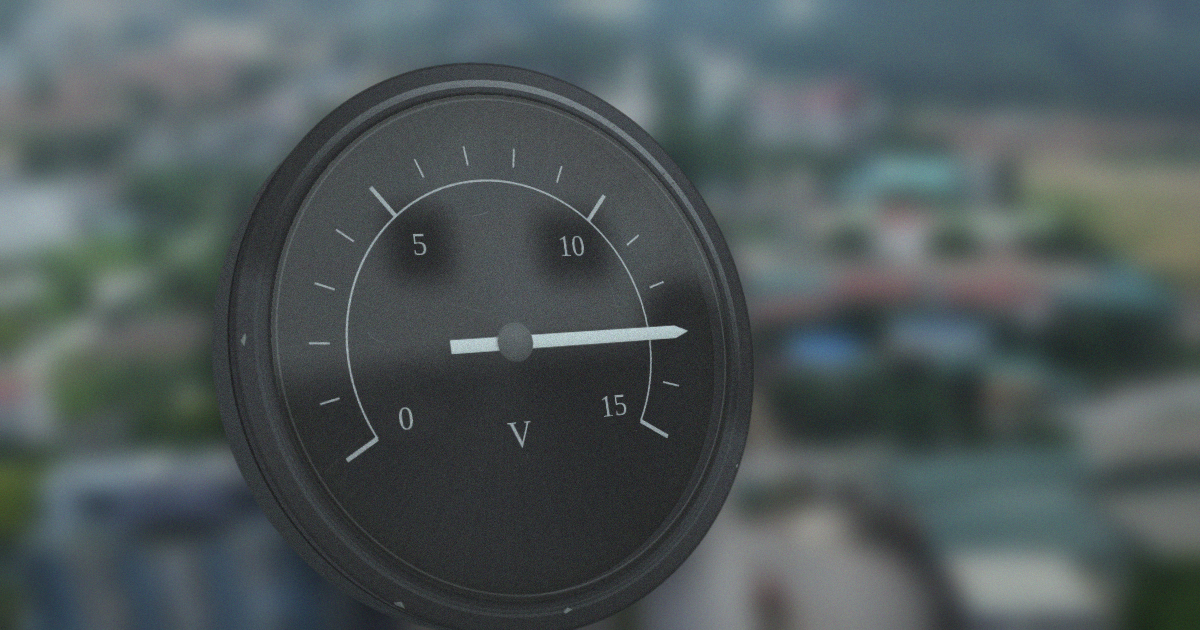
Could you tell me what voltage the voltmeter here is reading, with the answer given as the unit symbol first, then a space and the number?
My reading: V 13
